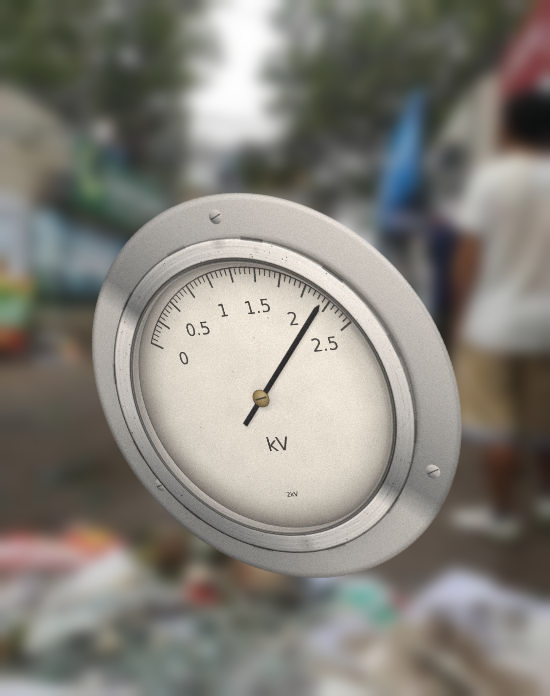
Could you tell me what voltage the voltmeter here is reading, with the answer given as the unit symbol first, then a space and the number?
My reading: kV 2.2
